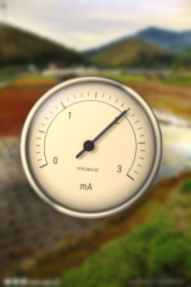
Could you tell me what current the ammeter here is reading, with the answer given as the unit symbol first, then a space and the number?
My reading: mA 2
